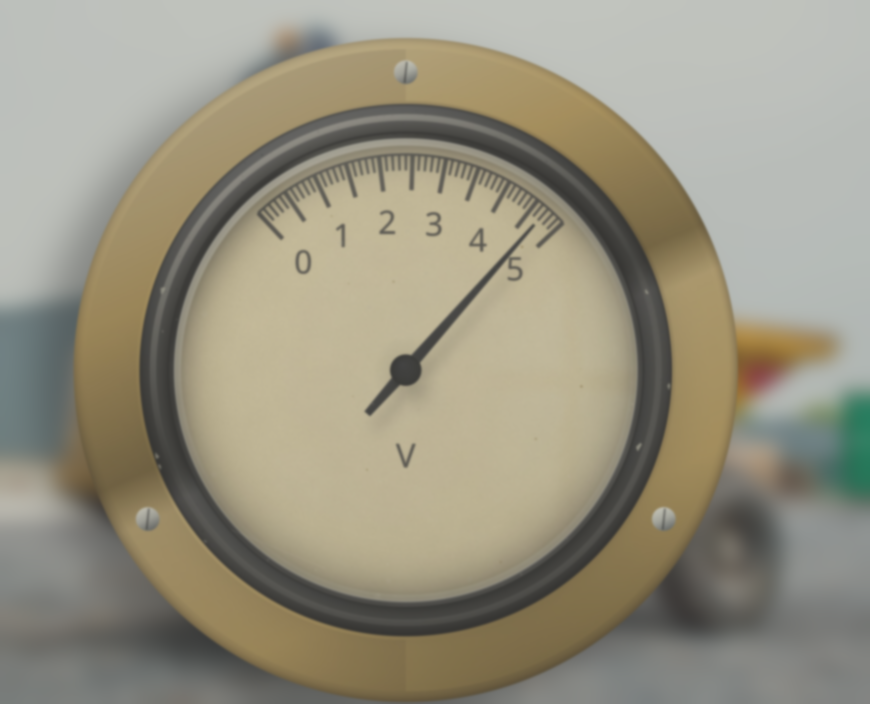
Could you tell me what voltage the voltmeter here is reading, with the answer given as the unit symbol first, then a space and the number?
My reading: V 4.7
